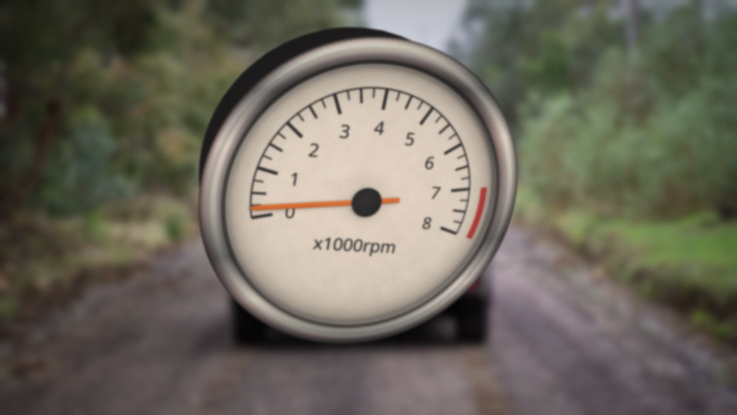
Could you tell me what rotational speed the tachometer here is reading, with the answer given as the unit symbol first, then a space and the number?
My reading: rpm 250
